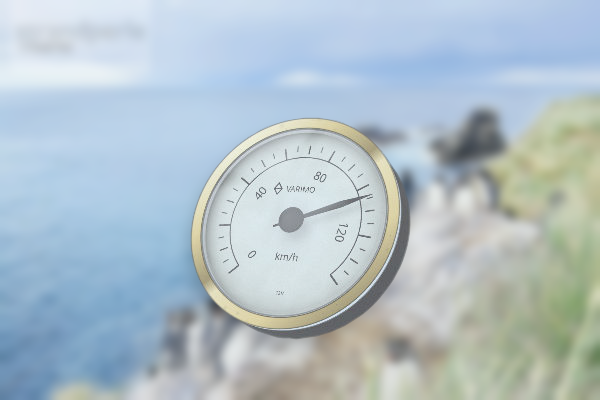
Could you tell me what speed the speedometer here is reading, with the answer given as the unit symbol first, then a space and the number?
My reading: km/h 105
